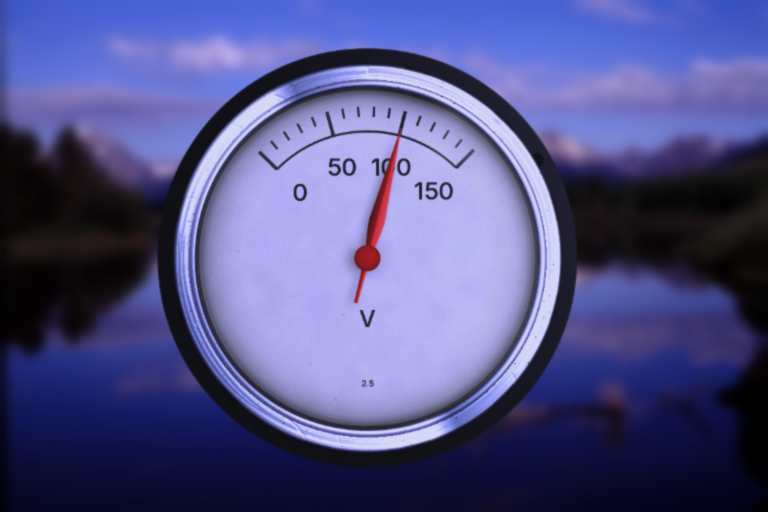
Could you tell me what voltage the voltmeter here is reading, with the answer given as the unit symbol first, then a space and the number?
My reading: V 100
